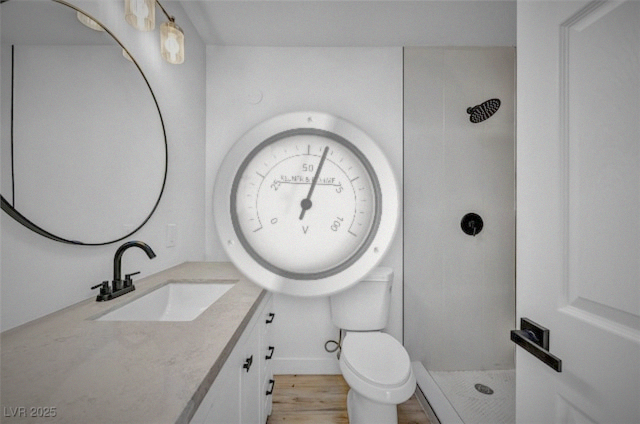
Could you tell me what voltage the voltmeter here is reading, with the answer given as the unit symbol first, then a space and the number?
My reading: V 57.5
